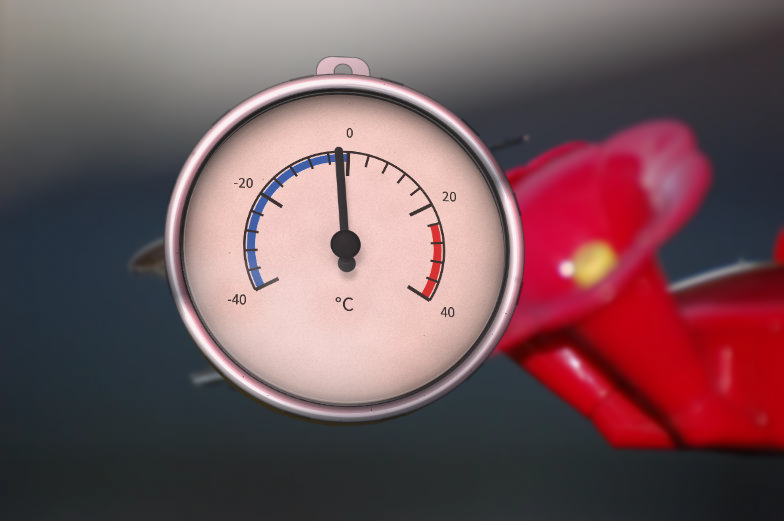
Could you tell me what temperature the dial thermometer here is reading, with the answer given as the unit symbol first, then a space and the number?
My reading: °C -2
